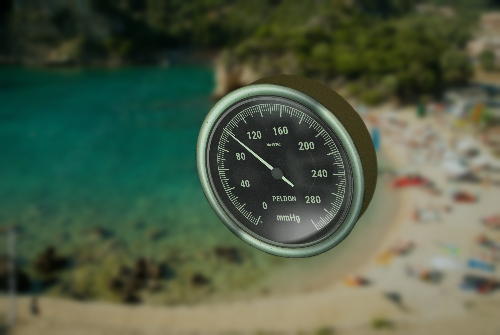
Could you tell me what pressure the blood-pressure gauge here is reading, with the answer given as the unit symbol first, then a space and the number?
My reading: mmHg 100
